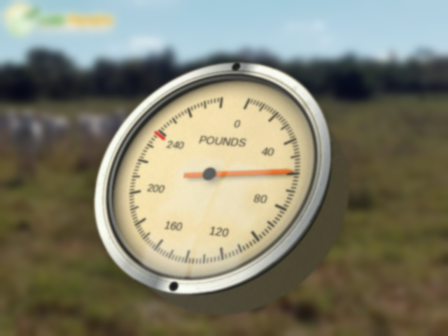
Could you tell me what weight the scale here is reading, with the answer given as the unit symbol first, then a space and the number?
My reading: lb 60
